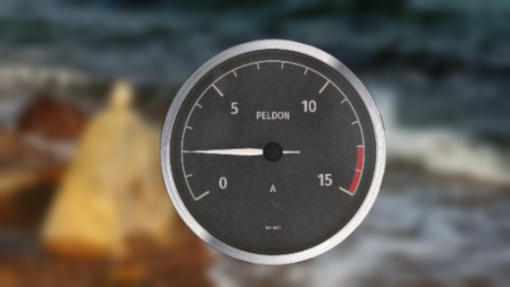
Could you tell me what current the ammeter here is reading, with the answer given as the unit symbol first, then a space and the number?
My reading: A 2
